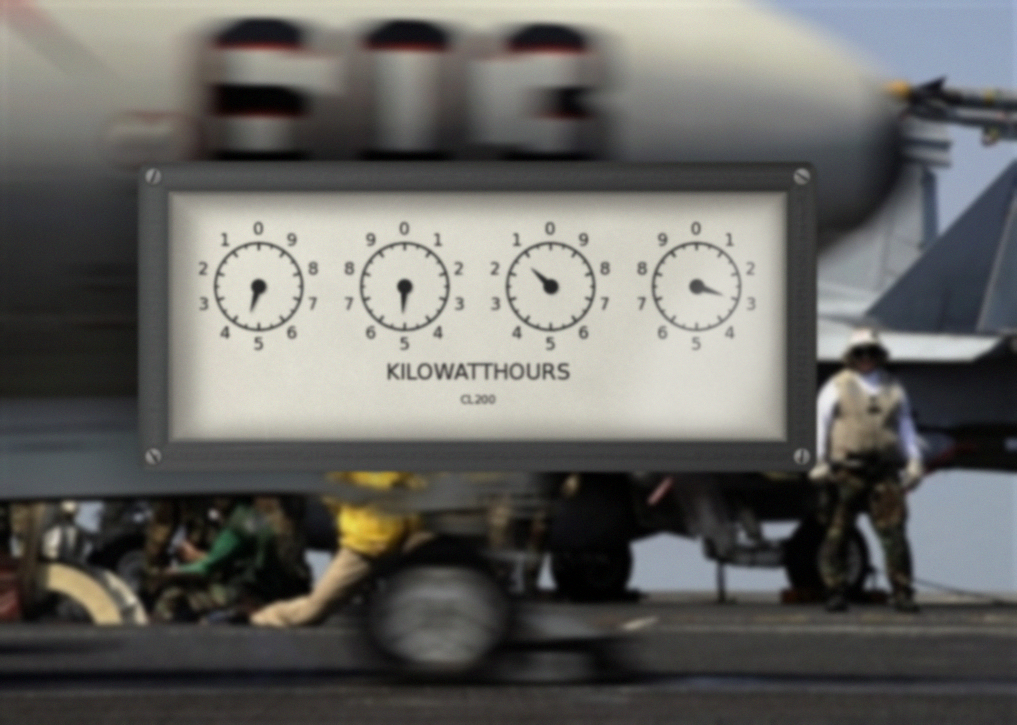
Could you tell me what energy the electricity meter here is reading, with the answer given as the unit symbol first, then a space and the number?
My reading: kWh 4513
